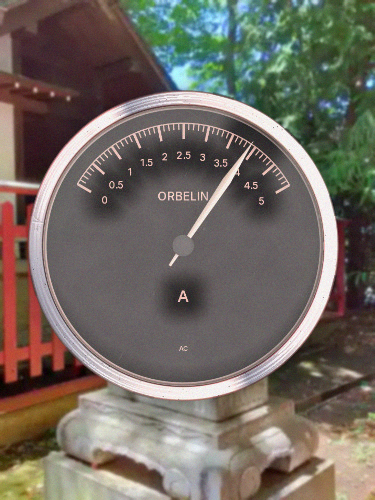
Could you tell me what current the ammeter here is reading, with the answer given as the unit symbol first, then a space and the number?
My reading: A 3.9
